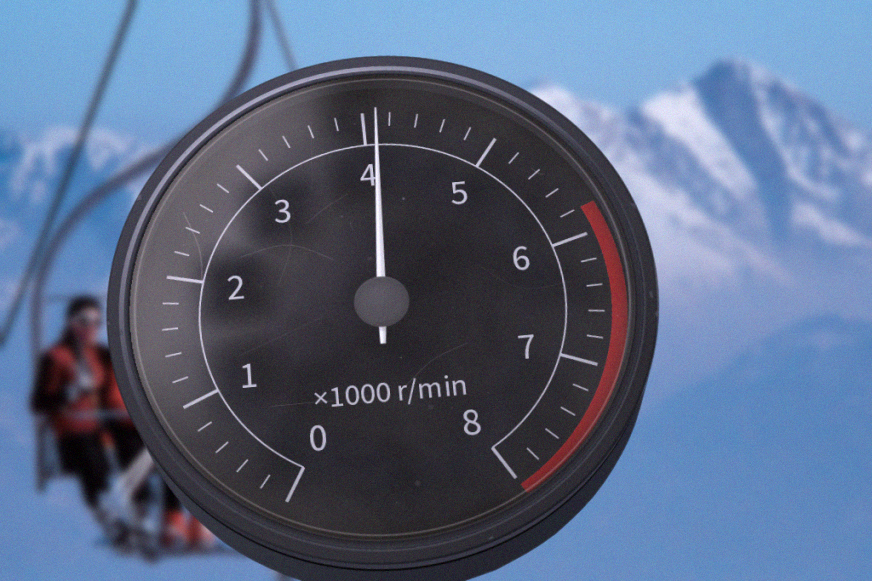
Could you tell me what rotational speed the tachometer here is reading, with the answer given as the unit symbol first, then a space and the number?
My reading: rpm 4100
